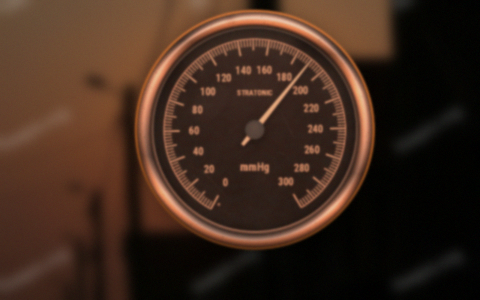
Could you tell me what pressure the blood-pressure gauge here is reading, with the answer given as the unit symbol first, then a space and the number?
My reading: mmHg 190
